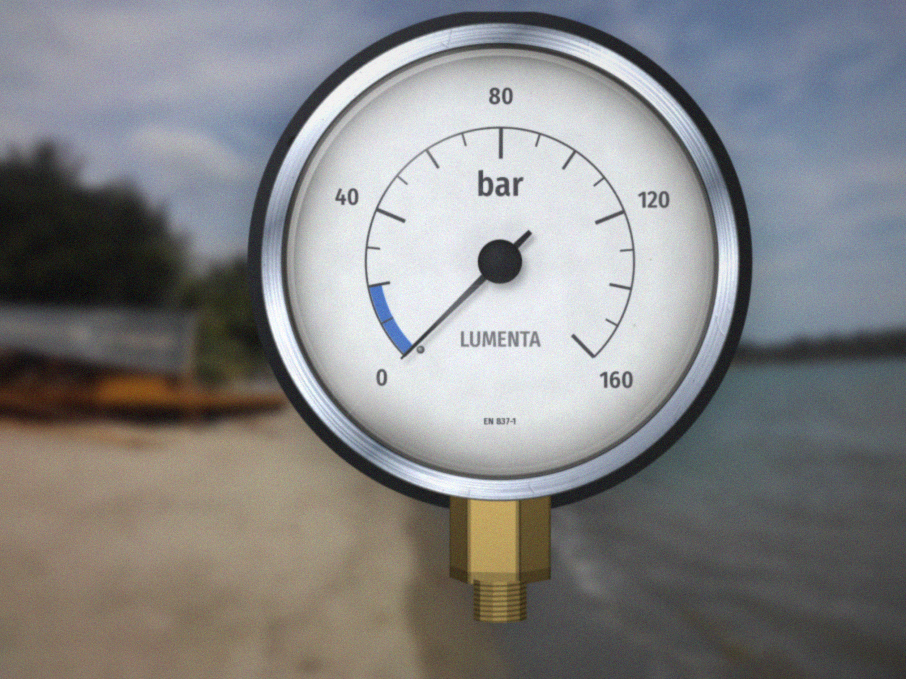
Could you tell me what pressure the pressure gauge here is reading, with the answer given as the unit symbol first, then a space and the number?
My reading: bar 0
